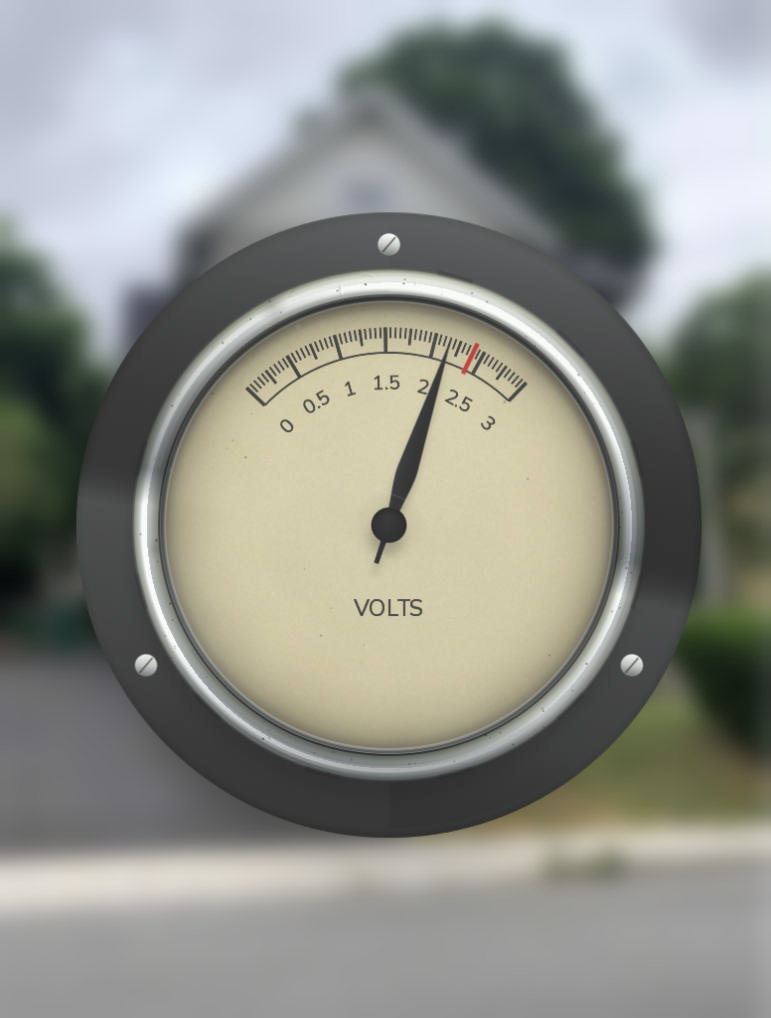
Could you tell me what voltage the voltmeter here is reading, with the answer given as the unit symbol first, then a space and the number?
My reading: V 2.15
